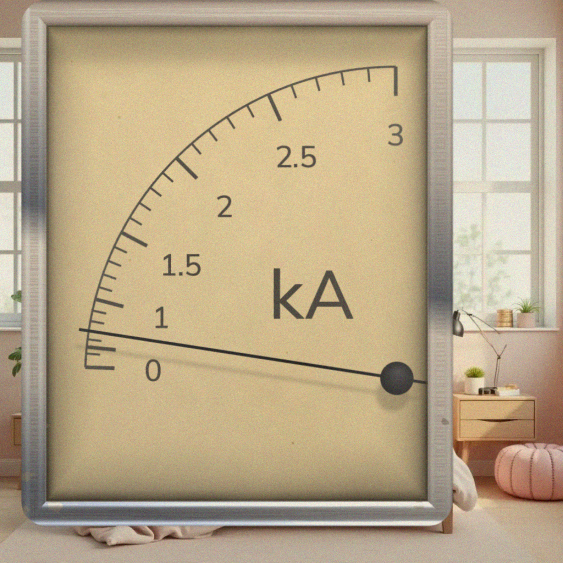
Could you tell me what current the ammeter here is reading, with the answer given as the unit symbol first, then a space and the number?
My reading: kA 0.7
